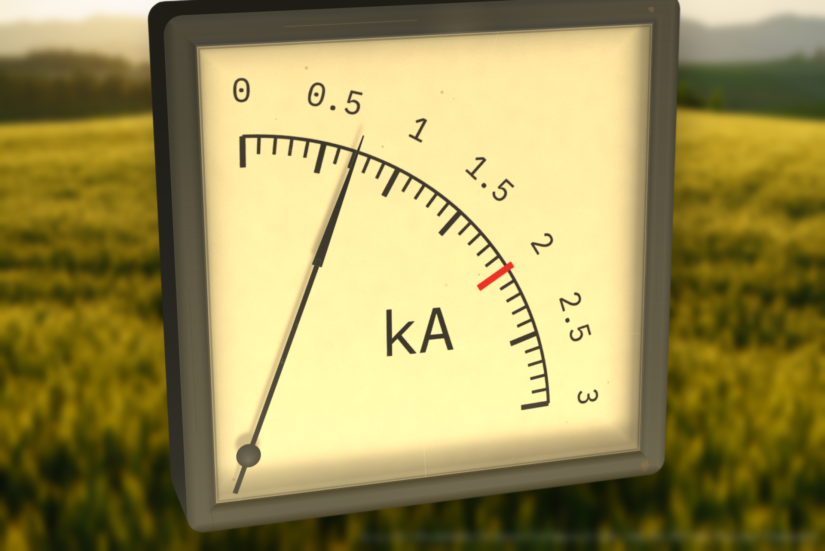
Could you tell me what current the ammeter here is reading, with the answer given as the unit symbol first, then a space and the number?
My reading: kA 0.7
